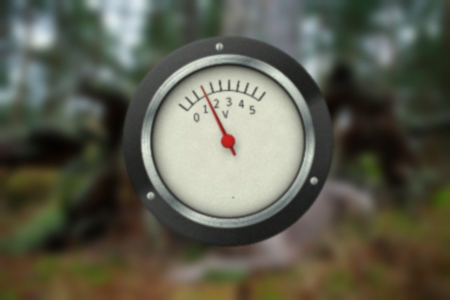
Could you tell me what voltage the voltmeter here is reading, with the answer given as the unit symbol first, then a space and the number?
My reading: V 1.5
